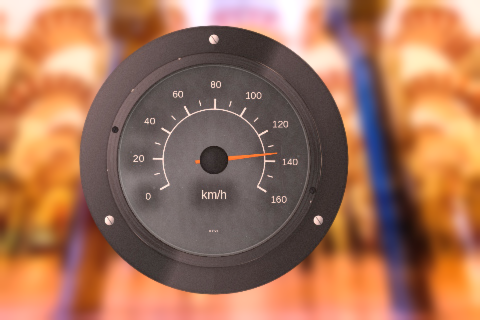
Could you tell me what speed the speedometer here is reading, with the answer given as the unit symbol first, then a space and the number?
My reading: km/h 135
